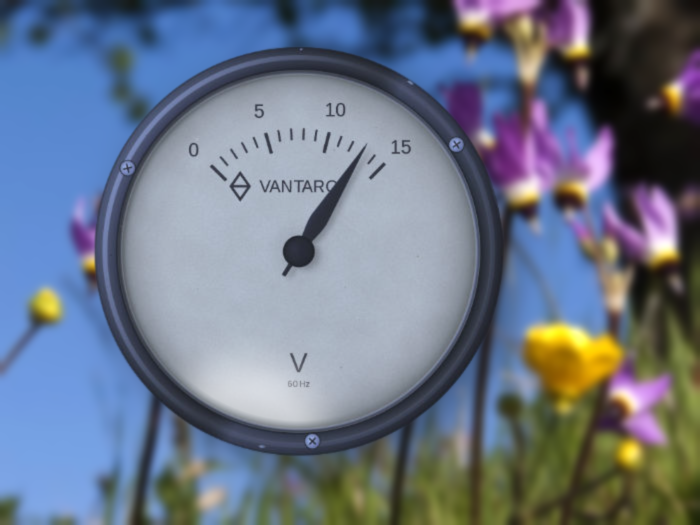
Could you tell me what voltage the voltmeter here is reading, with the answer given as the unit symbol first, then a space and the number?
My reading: V 13
